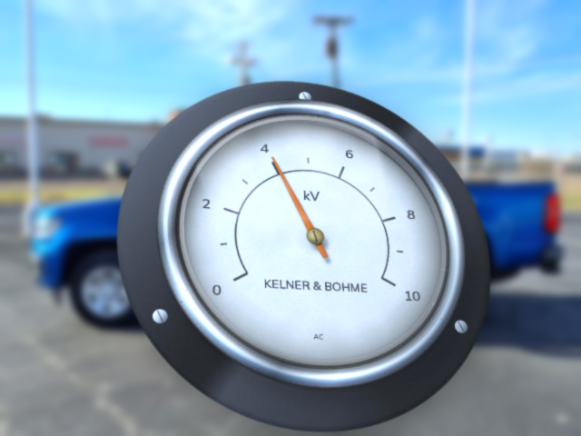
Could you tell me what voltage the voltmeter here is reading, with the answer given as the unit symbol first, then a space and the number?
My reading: kV 4
